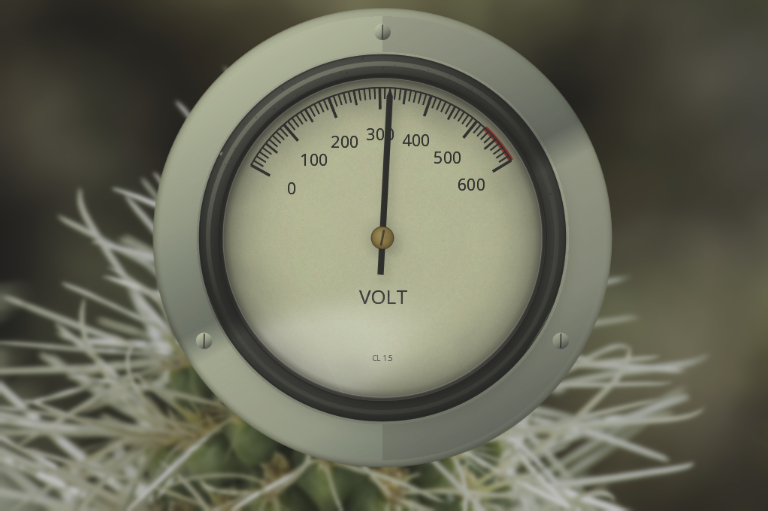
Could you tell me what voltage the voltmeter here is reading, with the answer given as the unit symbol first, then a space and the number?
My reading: V 320
